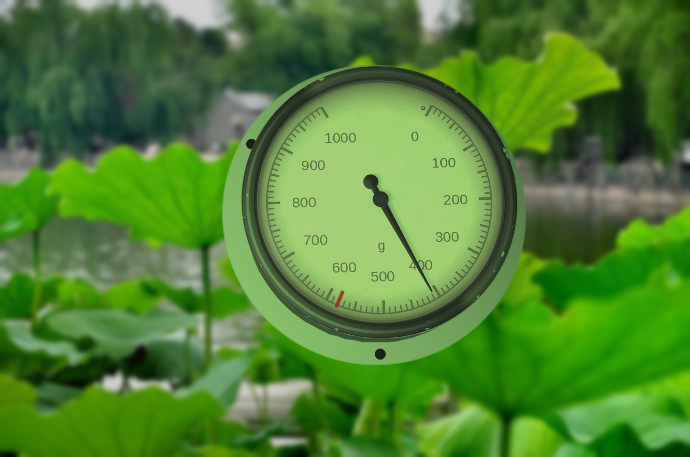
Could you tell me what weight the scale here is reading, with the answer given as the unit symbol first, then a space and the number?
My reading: g 410
